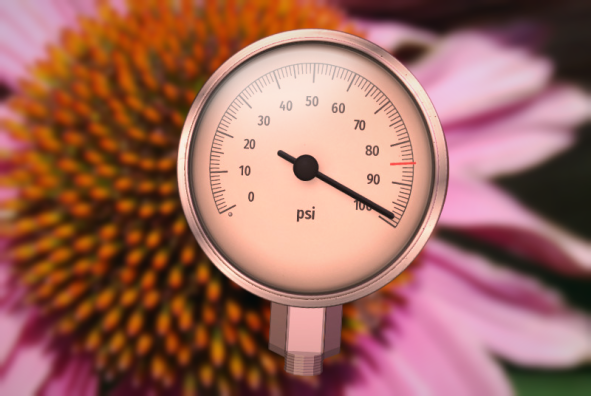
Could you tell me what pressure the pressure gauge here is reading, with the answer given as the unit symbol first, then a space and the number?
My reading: psi 98
